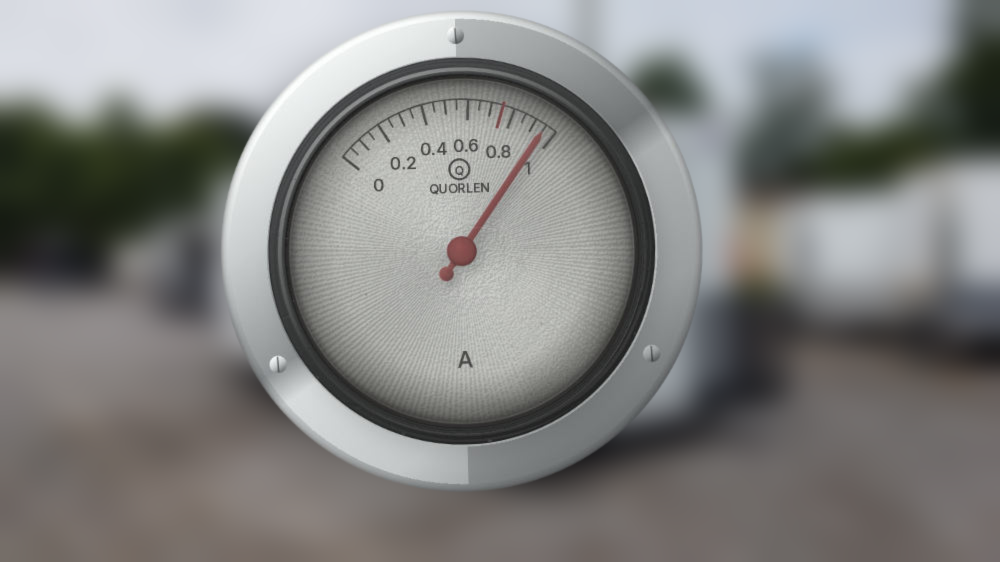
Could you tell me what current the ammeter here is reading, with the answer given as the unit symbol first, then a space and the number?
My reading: A 0.95
